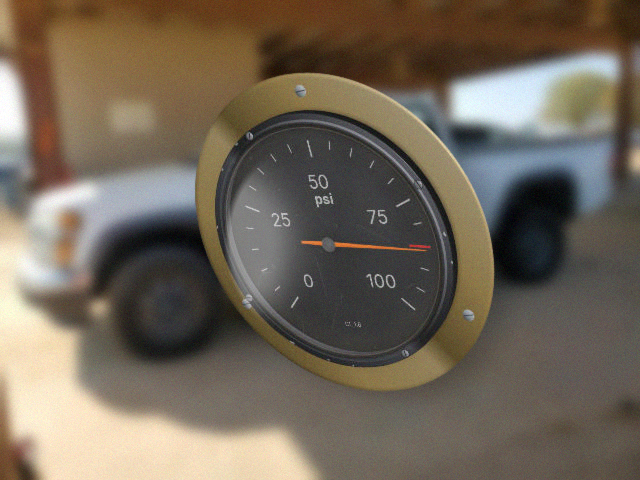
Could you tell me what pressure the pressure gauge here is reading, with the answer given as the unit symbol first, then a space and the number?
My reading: psi 85
